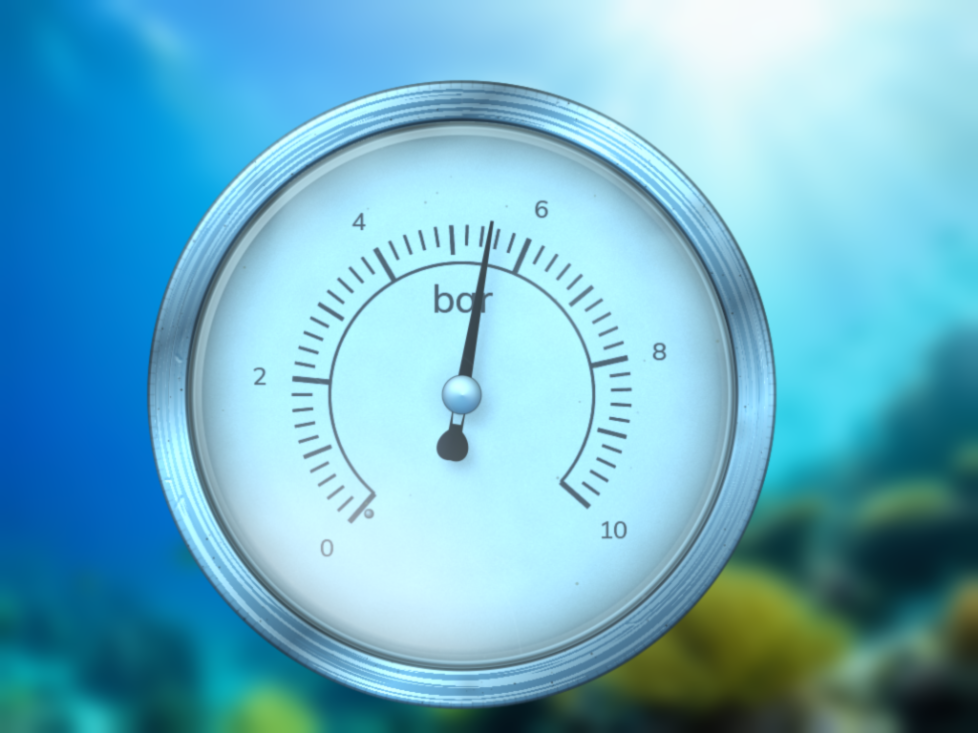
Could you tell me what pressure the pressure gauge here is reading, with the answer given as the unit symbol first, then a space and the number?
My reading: bar 5.5
